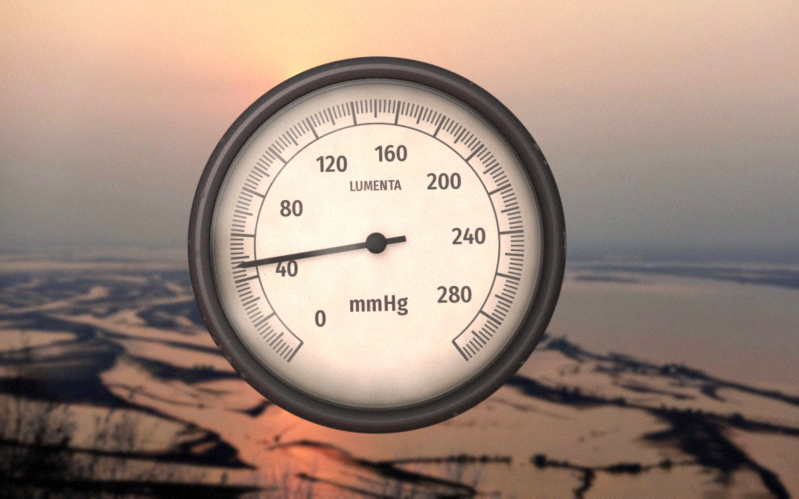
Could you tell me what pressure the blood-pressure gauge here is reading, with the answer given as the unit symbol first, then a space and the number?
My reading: mmHg 46
